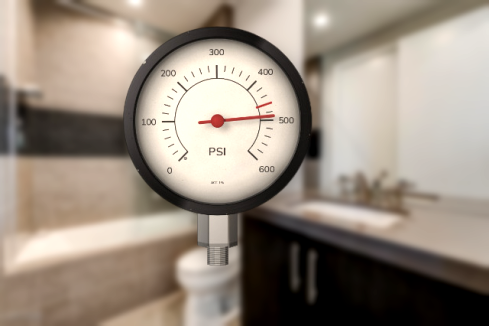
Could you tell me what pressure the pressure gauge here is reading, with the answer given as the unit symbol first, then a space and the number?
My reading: psi 490
